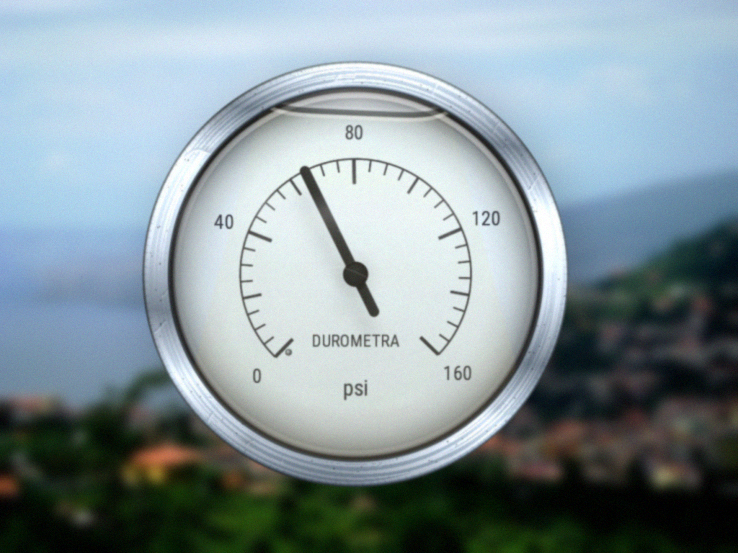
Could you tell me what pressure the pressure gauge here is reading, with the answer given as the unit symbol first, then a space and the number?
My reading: psi 65
